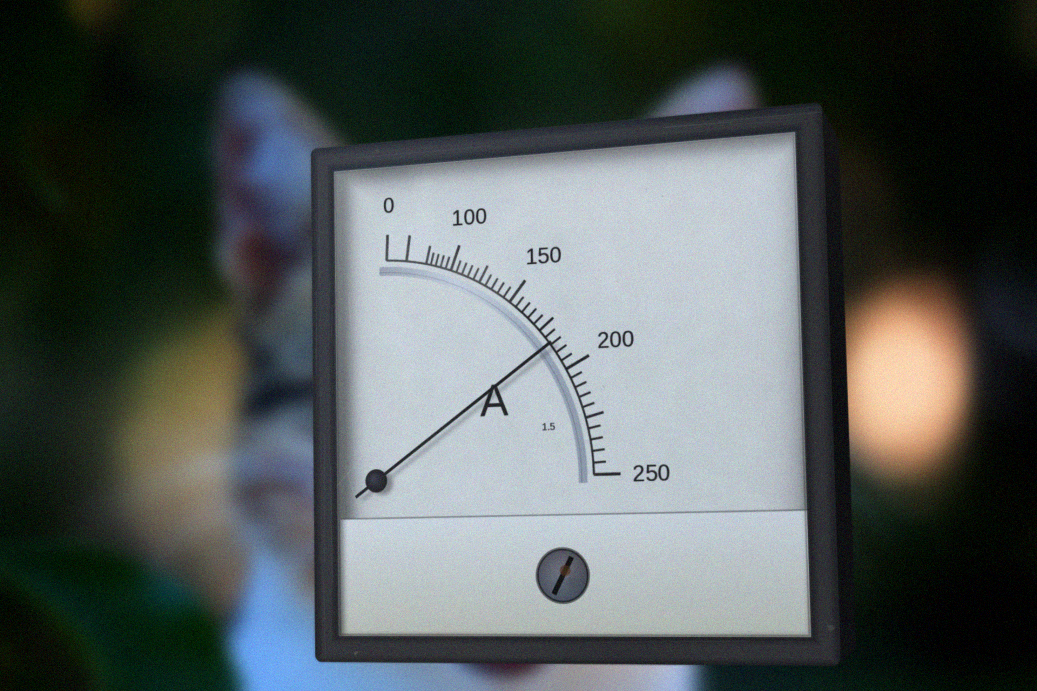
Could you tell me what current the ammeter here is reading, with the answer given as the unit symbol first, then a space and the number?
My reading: A 185
